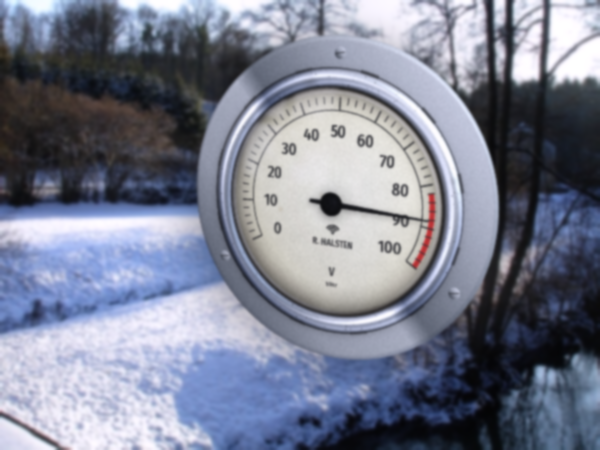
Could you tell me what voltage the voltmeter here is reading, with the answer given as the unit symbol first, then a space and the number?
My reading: V 88
